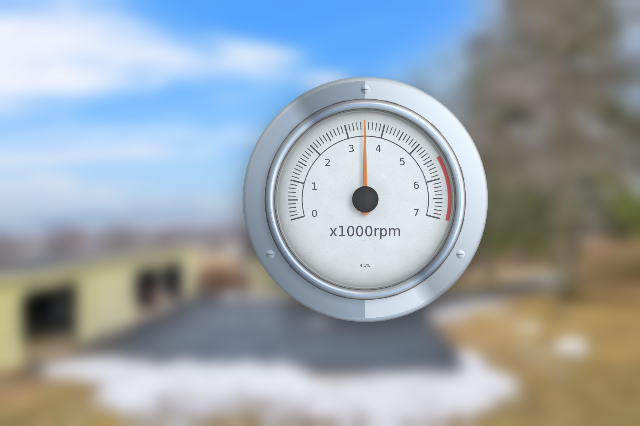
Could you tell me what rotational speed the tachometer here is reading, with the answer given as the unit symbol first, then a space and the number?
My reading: rpm 3500
